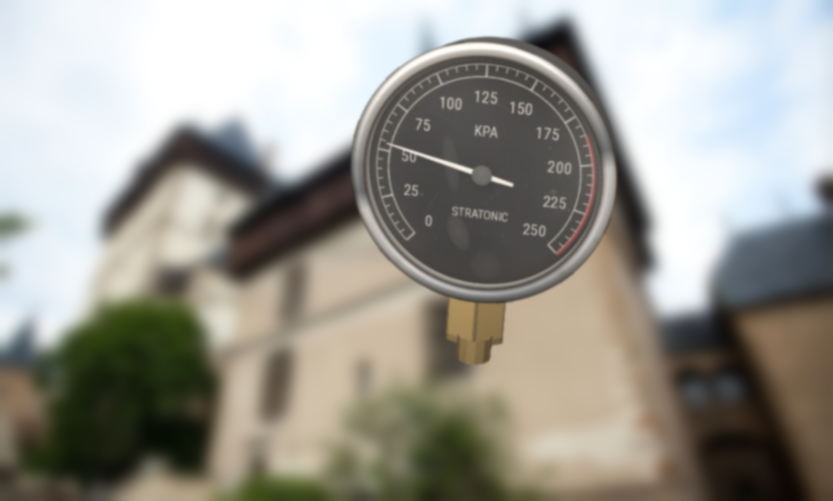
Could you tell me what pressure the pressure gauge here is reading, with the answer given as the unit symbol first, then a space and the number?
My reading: kPa 55
